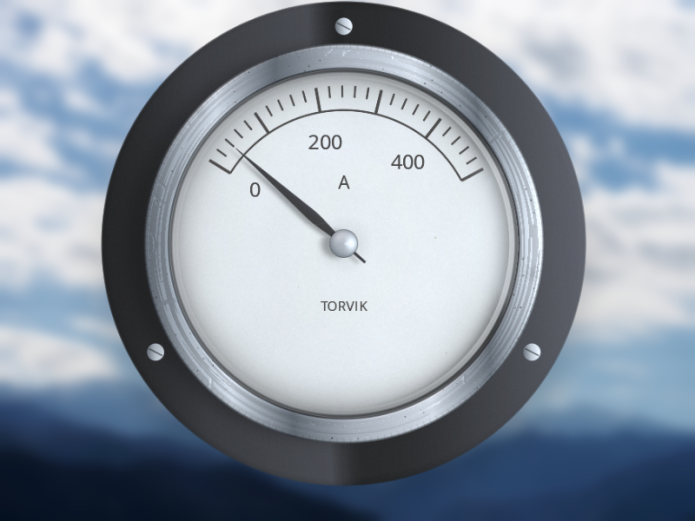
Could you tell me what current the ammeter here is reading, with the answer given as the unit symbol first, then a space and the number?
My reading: A 40
